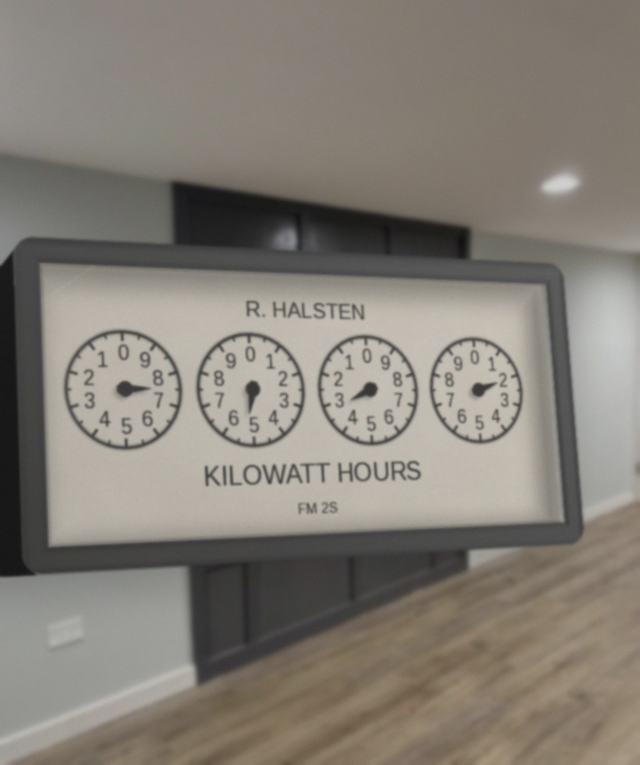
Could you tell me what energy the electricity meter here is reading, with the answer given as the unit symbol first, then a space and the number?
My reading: kWh 7532
